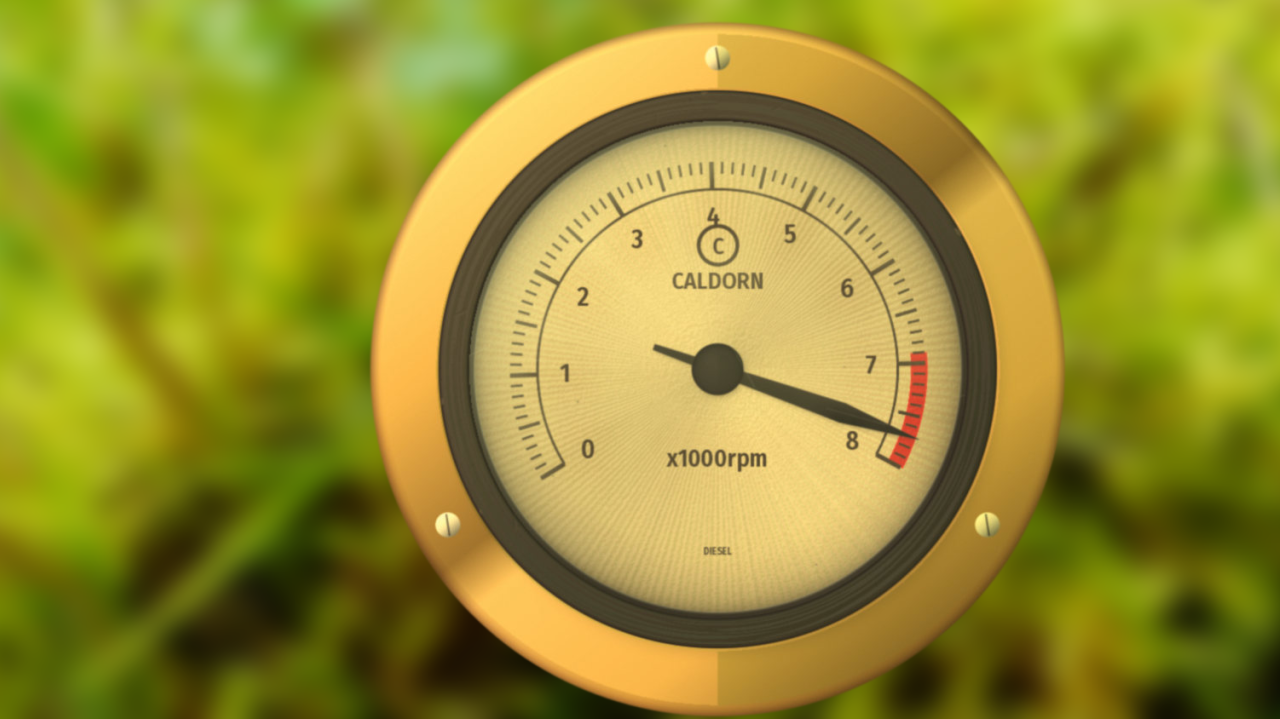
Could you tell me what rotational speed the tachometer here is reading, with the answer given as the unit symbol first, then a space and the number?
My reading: rpm 7700
